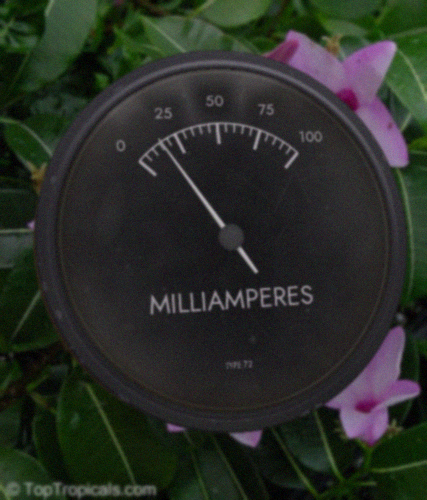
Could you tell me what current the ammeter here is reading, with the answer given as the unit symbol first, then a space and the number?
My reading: mA 15
